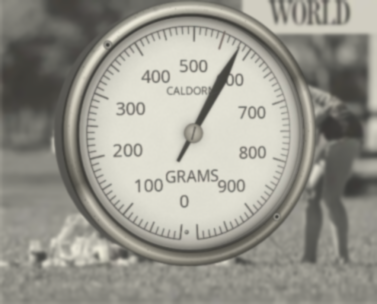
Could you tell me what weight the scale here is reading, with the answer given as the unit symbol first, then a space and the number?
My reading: g 580
